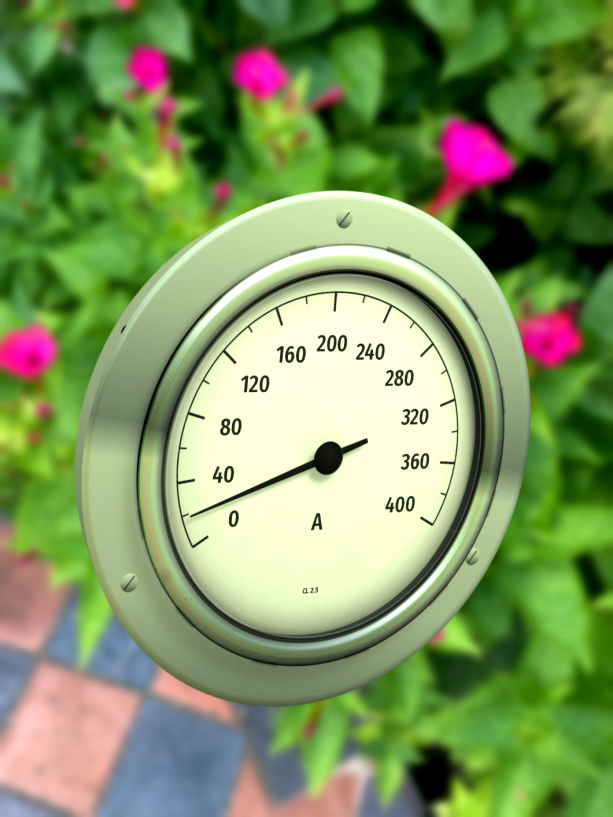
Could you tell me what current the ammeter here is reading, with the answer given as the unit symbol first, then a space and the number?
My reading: A 20
